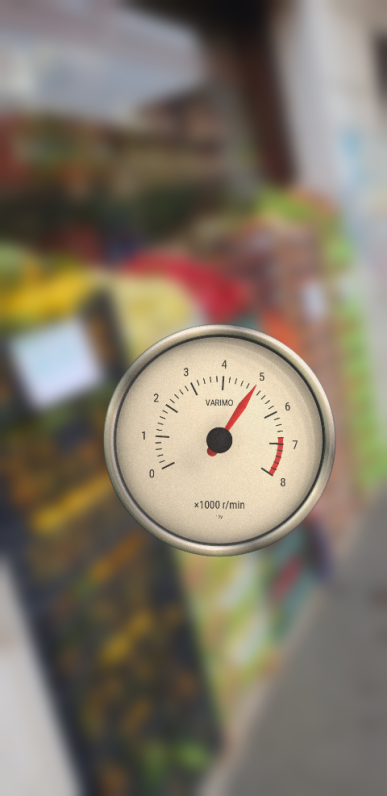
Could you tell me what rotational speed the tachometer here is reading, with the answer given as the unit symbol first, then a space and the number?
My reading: rpm 5000
